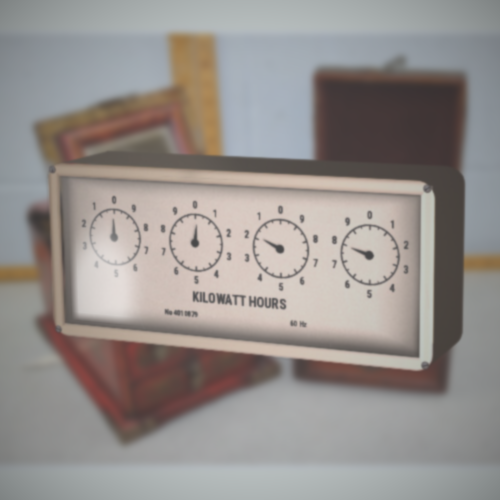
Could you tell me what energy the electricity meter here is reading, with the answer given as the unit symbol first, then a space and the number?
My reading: kWh 18
